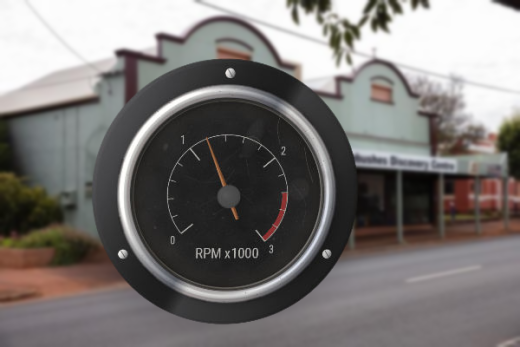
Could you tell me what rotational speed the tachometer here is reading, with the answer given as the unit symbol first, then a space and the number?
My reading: rpm 1200
